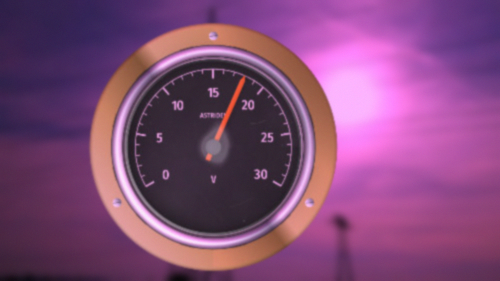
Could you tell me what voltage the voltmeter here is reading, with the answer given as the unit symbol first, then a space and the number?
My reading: V 18
